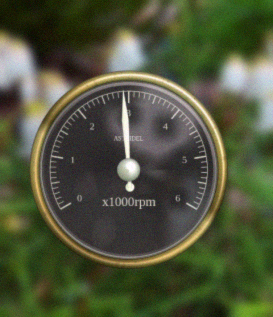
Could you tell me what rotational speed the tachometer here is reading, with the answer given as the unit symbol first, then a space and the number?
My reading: rpm 2900
